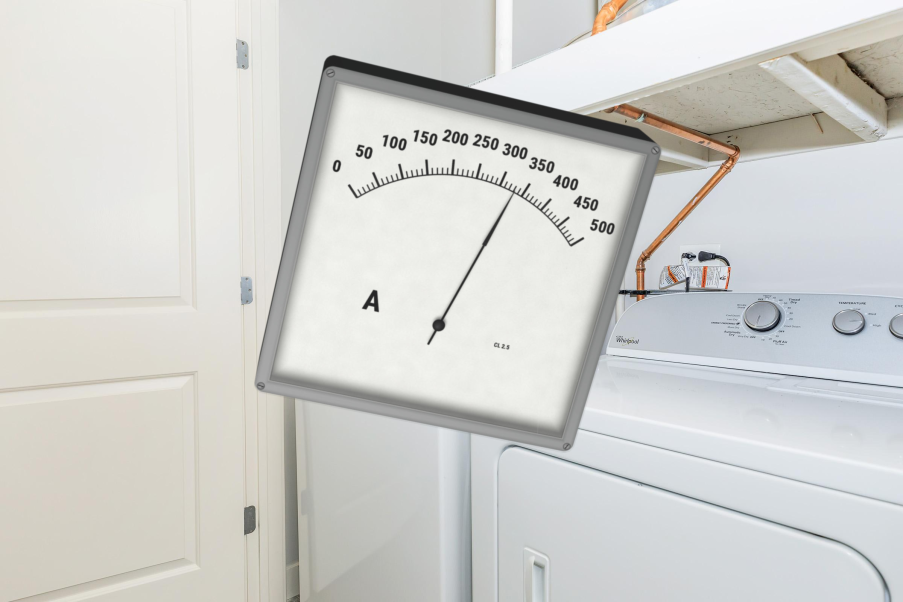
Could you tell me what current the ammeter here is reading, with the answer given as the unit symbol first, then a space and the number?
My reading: A 330
